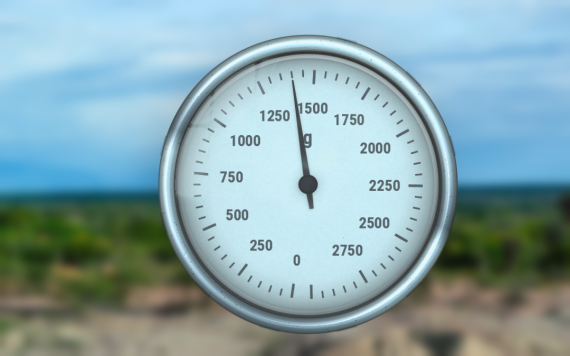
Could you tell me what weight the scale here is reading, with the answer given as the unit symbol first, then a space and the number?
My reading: g 1400
